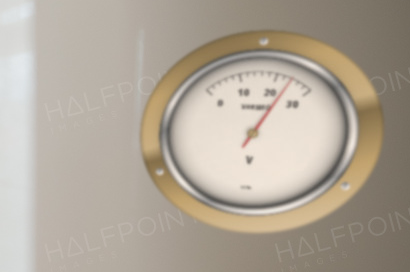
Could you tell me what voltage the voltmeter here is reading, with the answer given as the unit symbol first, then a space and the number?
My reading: V 24
